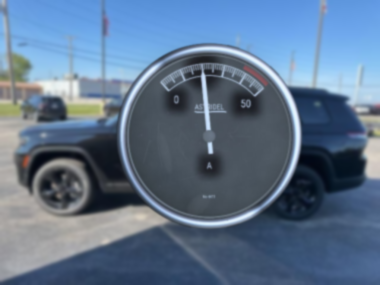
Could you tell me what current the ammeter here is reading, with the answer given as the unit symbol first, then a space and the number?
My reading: A 20
